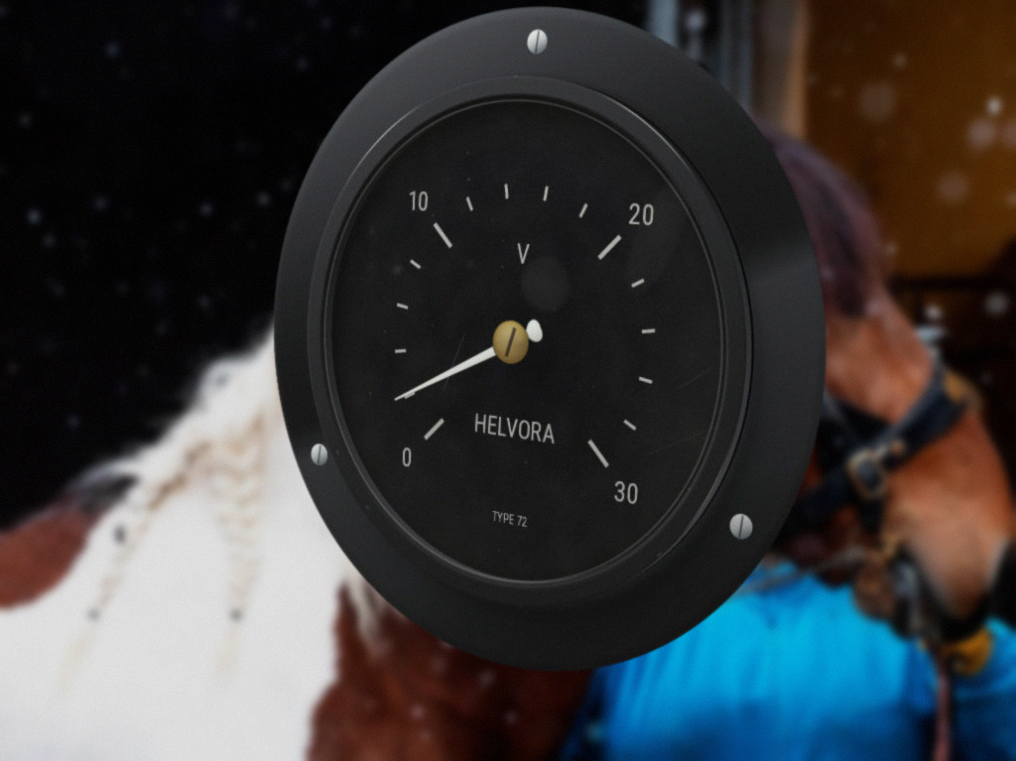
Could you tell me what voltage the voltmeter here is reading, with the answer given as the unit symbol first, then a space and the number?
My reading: V 2
